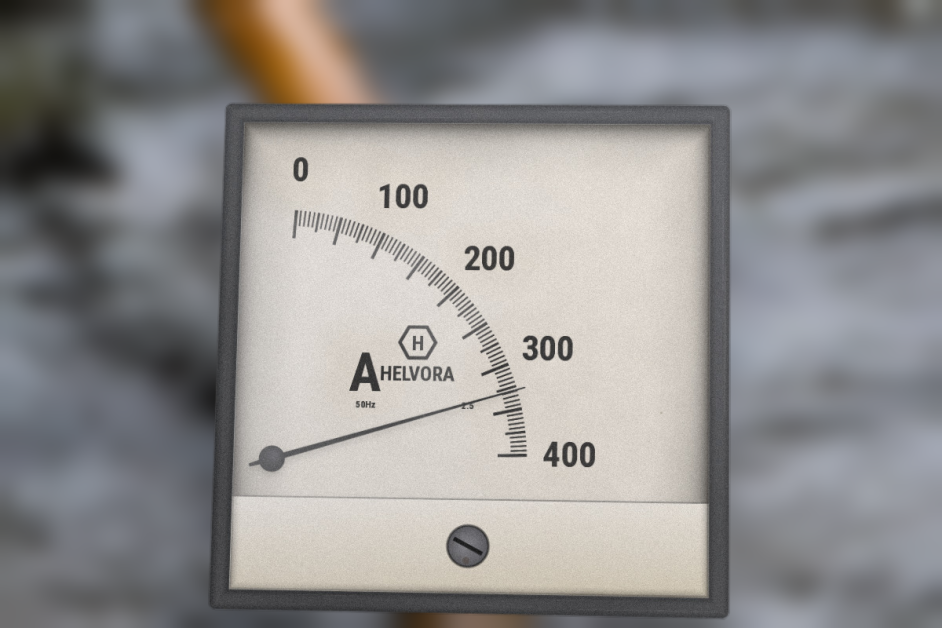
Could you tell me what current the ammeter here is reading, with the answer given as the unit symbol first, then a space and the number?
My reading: A 330
